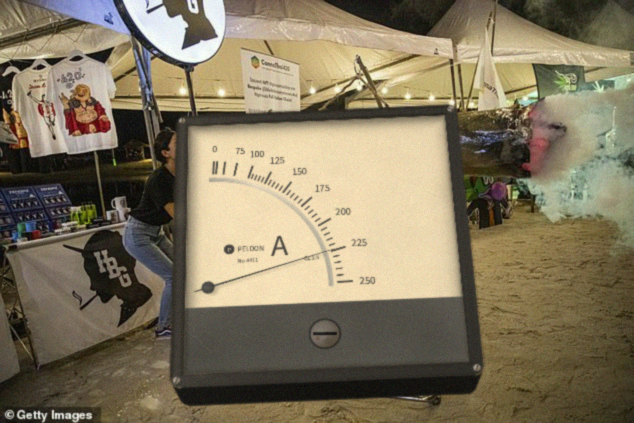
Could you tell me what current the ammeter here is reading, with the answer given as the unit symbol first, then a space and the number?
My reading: A 225
